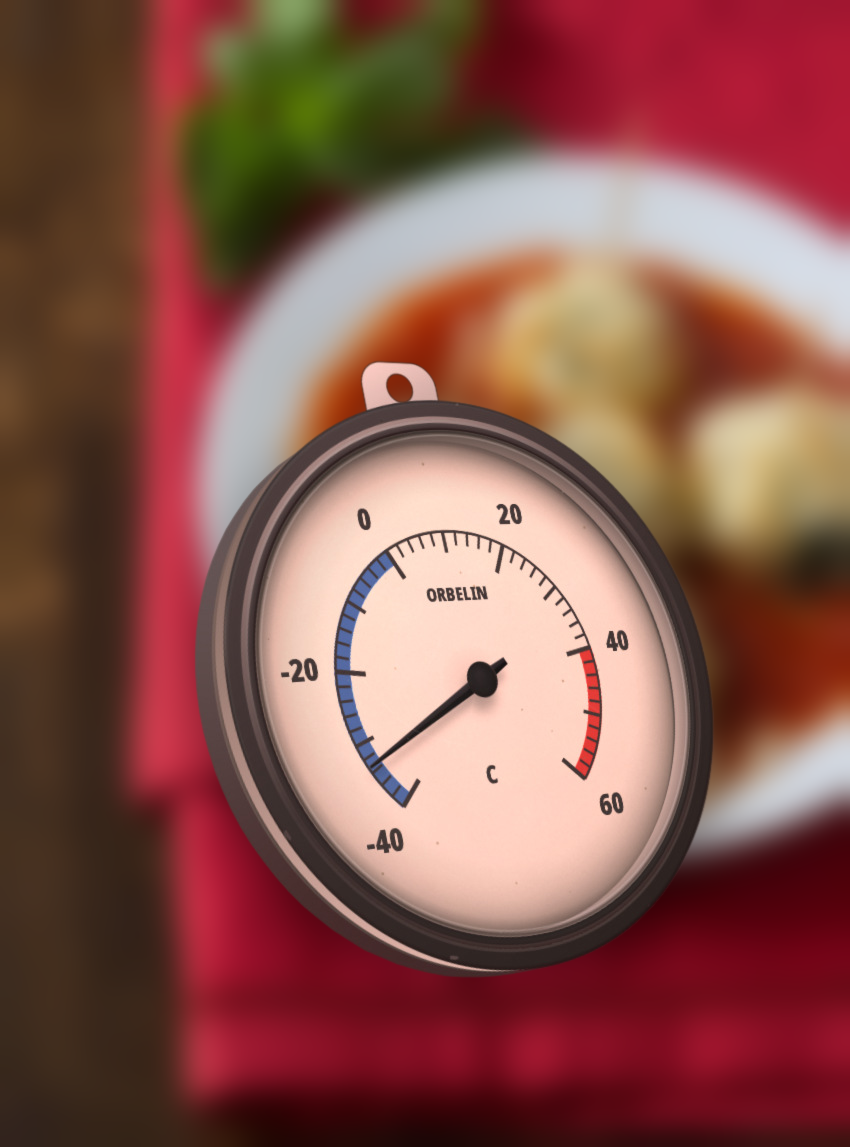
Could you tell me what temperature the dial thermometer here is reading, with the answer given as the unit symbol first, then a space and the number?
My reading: °C -33
